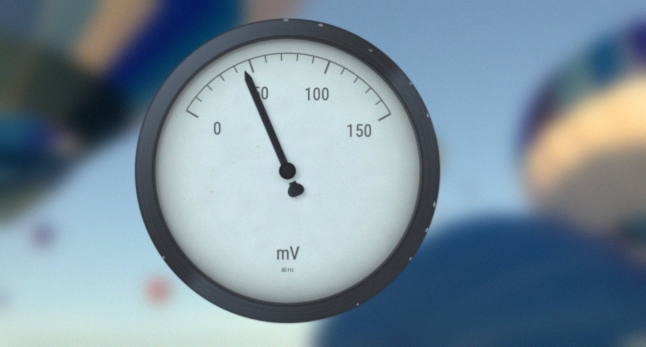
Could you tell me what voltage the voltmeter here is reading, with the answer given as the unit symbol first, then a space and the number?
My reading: mV 45
